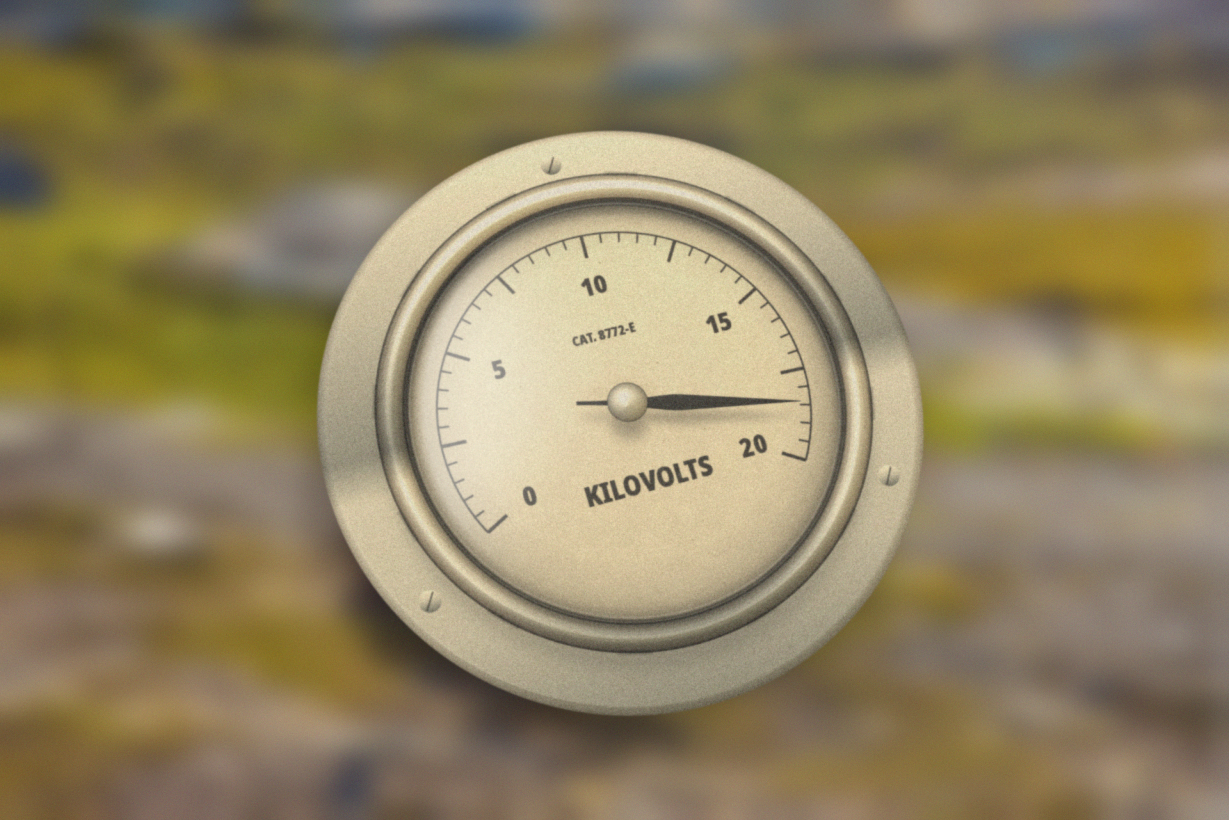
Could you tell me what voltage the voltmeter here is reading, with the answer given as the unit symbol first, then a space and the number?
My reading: kV 18.5
